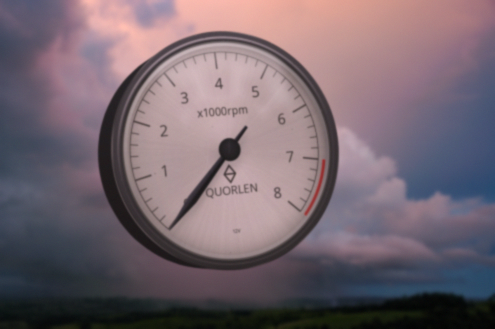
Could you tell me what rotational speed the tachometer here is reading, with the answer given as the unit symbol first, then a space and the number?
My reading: rpm 0
